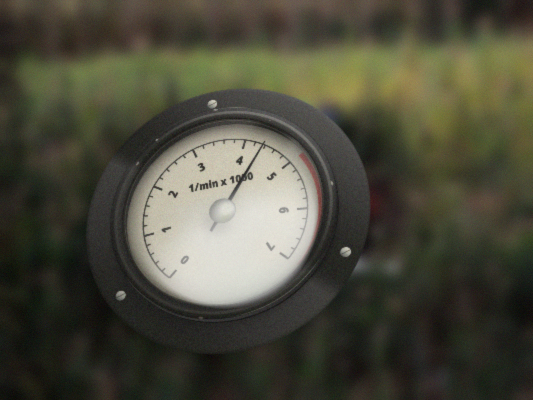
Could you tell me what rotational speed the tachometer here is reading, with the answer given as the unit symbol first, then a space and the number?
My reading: rpm 4400
